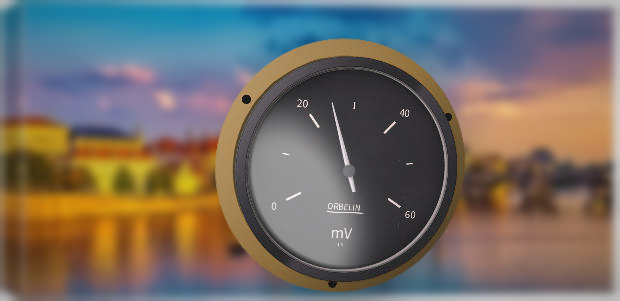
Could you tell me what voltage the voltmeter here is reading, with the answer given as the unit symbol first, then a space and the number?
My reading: mV 25
